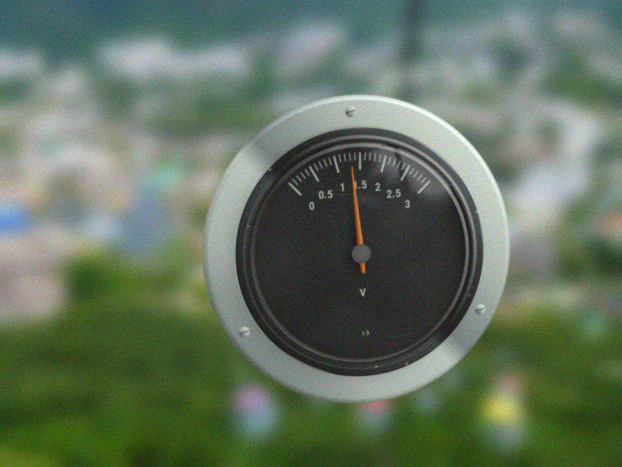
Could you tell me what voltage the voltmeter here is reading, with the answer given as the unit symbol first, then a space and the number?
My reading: V 1.3
